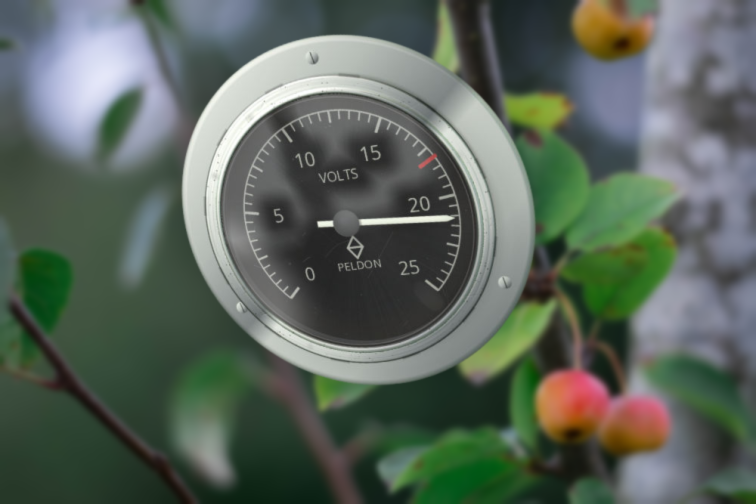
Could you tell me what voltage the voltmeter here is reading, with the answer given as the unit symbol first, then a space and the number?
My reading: V 21
